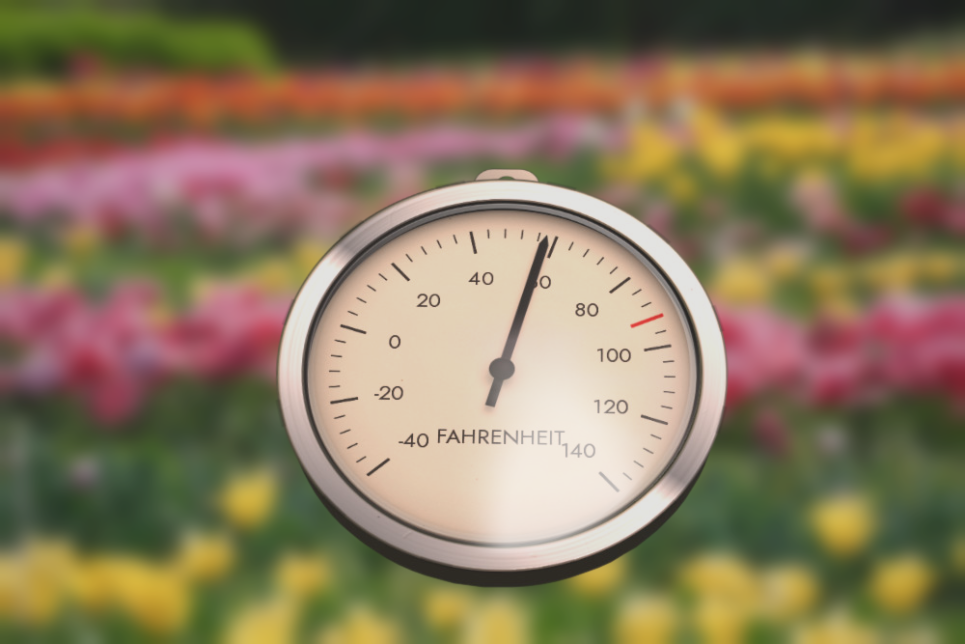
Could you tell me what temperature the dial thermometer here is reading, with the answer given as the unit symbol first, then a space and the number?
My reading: °F 58
